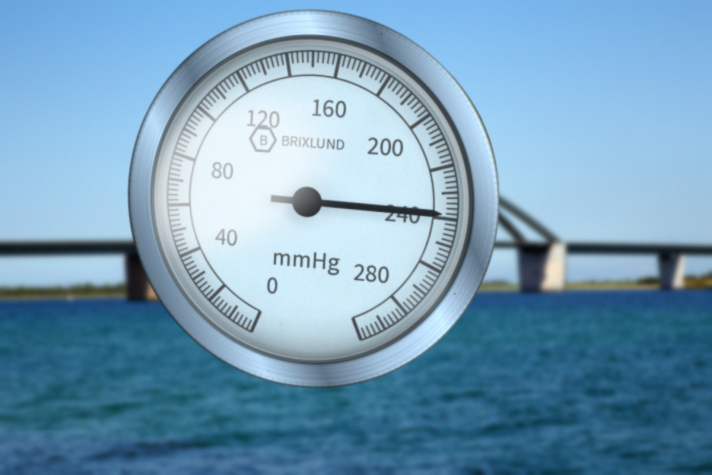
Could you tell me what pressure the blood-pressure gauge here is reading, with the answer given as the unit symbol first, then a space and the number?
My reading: mmHg 238
